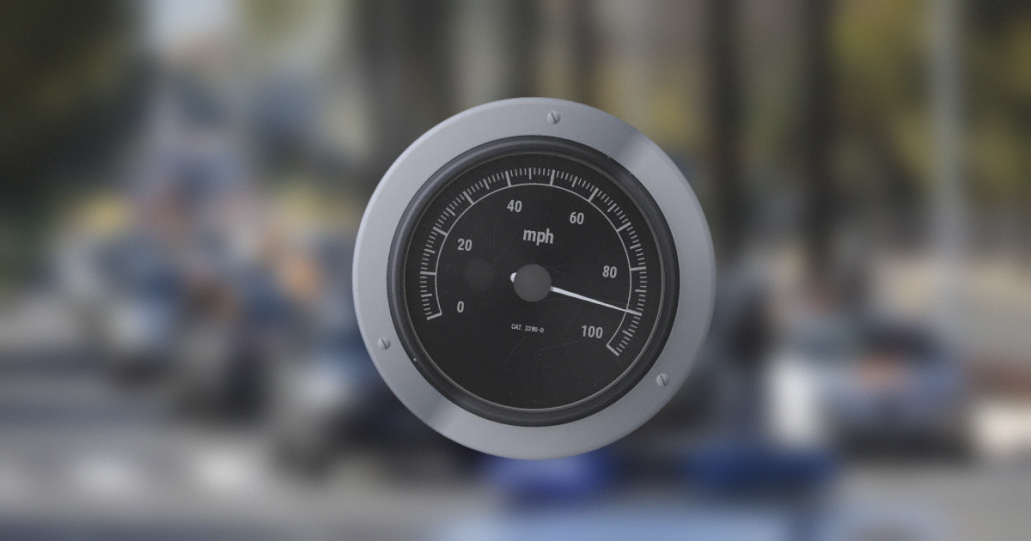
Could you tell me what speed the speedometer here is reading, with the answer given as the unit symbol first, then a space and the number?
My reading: mph 90
